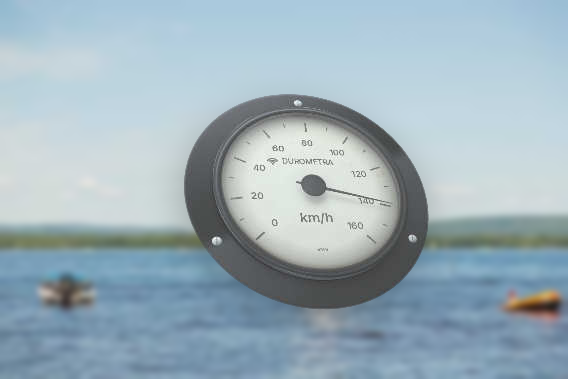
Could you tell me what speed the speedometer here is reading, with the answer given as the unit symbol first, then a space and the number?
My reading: km/h 140
